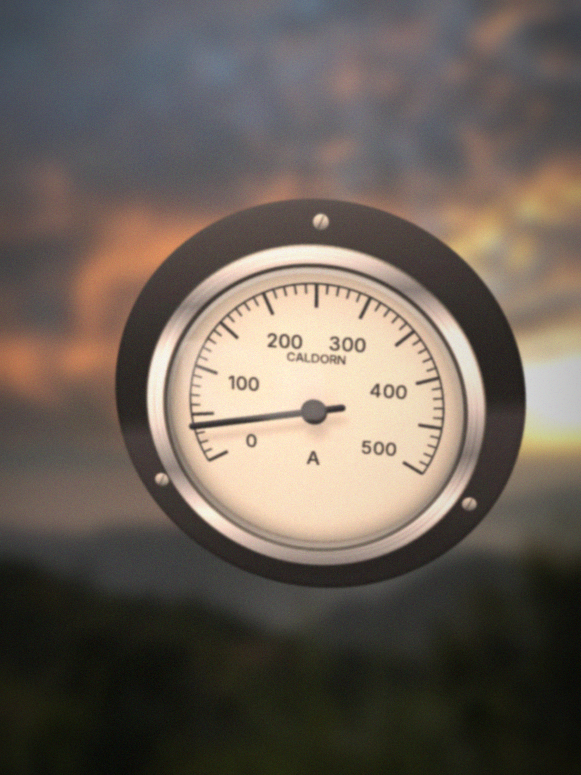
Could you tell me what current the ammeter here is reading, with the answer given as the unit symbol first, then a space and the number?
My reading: A 40
